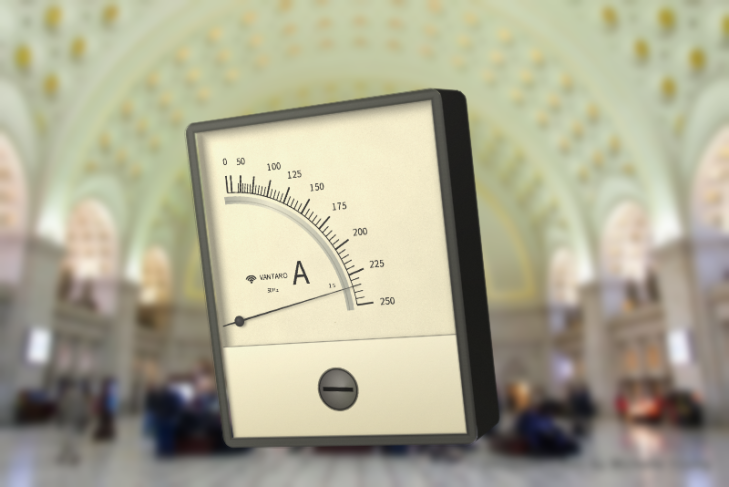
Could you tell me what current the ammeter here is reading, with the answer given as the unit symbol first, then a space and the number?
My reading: A 235
